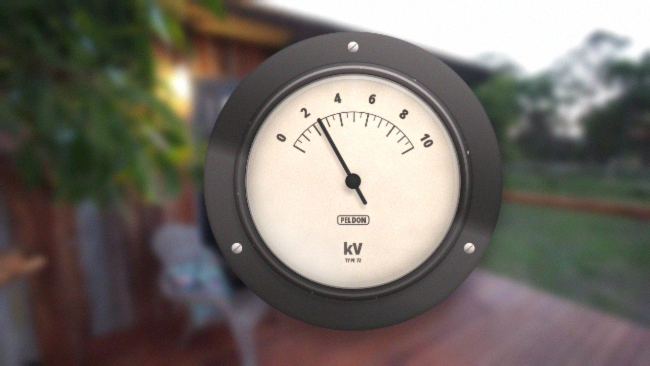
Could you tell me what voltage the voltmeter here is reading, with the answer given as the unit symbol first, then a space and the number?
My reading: kV 2.5
